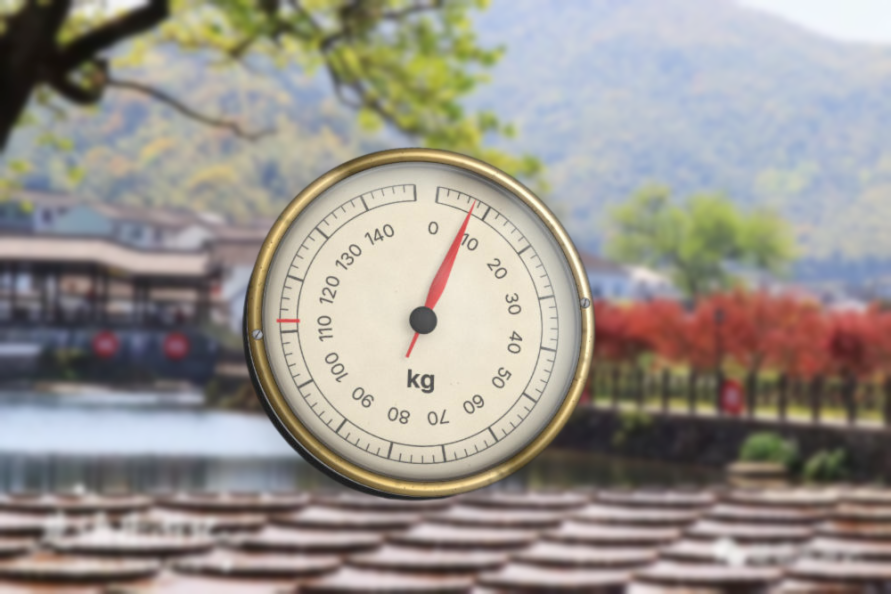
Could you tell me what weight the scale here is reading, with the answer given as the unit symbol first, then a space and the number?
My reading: kg 7
